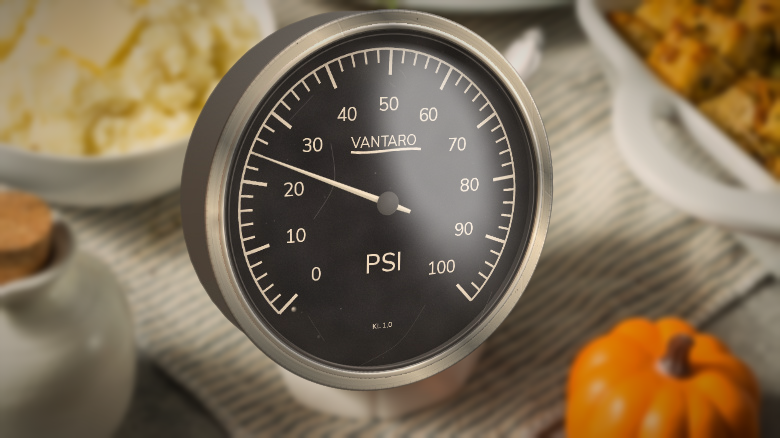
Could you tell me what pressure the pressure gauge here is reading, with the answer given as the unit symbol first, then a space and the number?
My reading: psi 24
